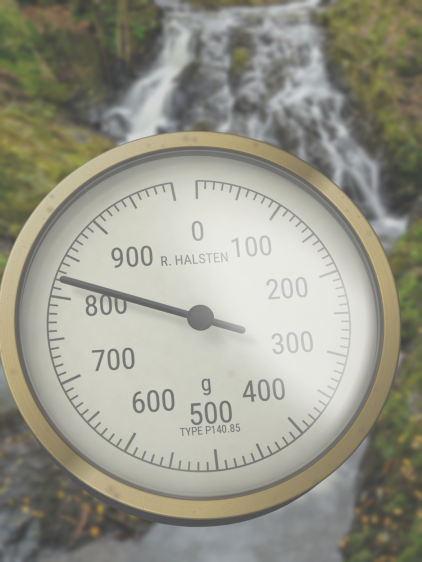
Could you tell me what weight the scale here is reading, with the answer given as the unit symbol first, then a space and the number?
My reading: g 820
